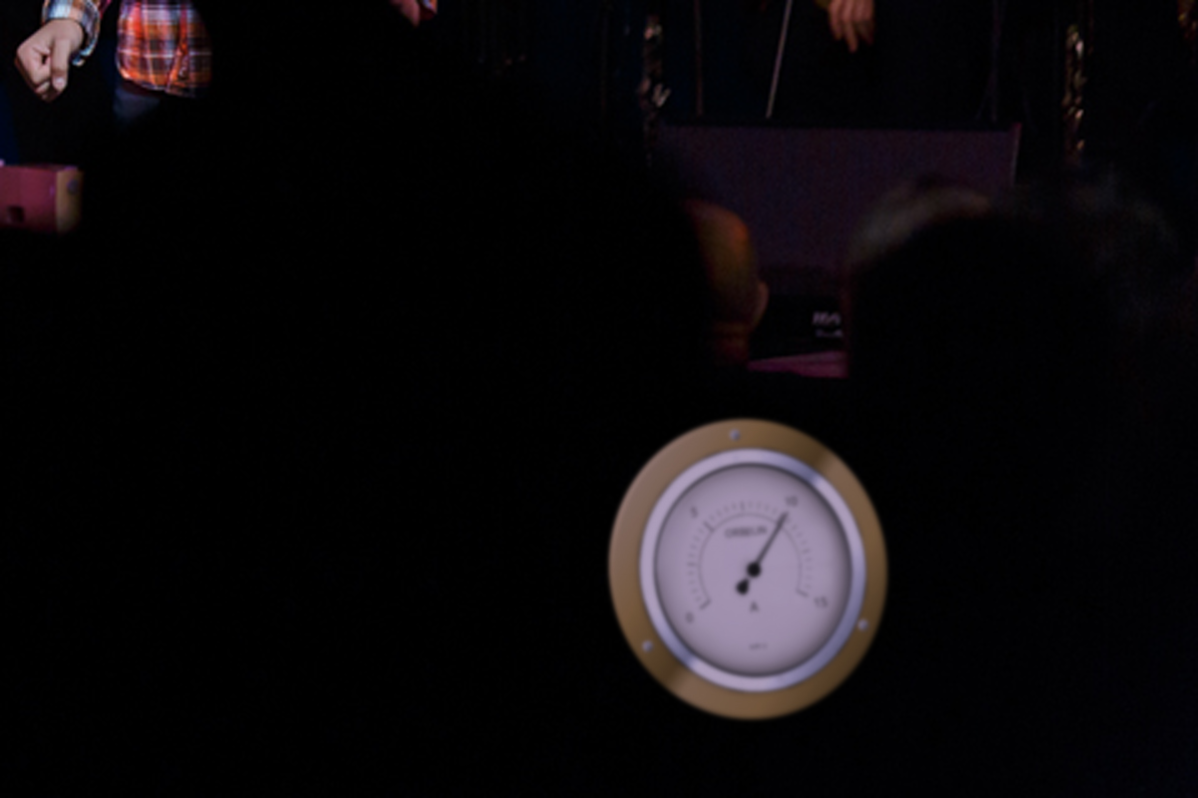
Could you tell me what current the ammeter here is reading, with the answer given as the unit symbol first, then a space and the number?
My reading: A 10
